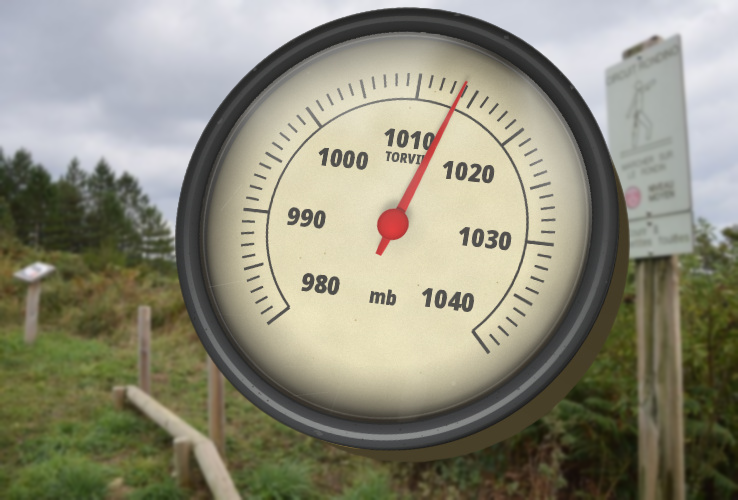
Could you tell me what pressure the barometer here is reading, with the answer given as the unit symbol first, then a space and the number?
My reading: mbar 1014
